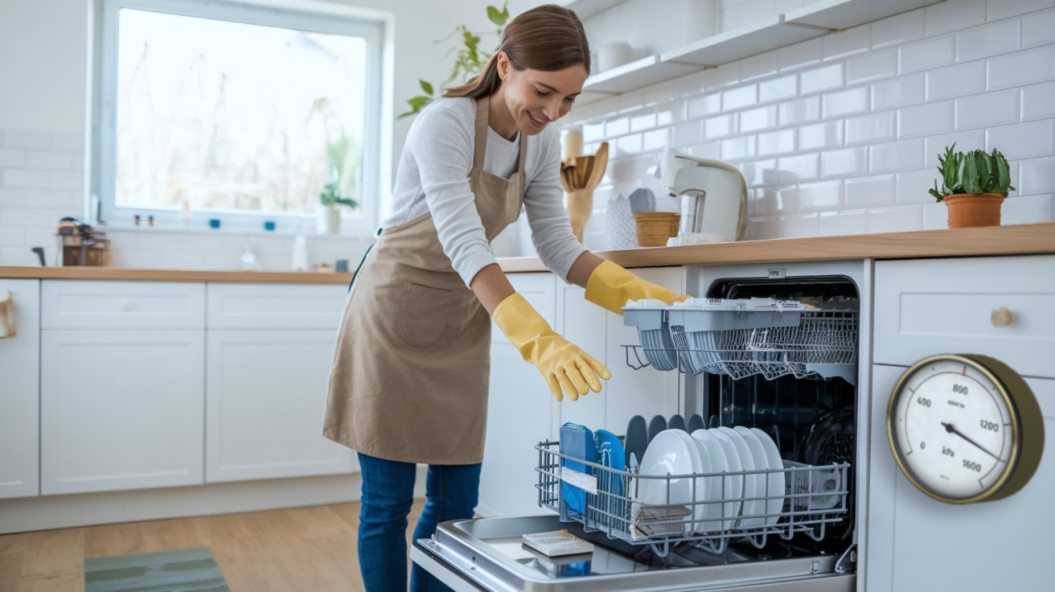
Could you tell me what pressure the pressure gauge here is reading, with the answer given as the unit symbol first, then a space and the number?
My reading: kPa 1400
